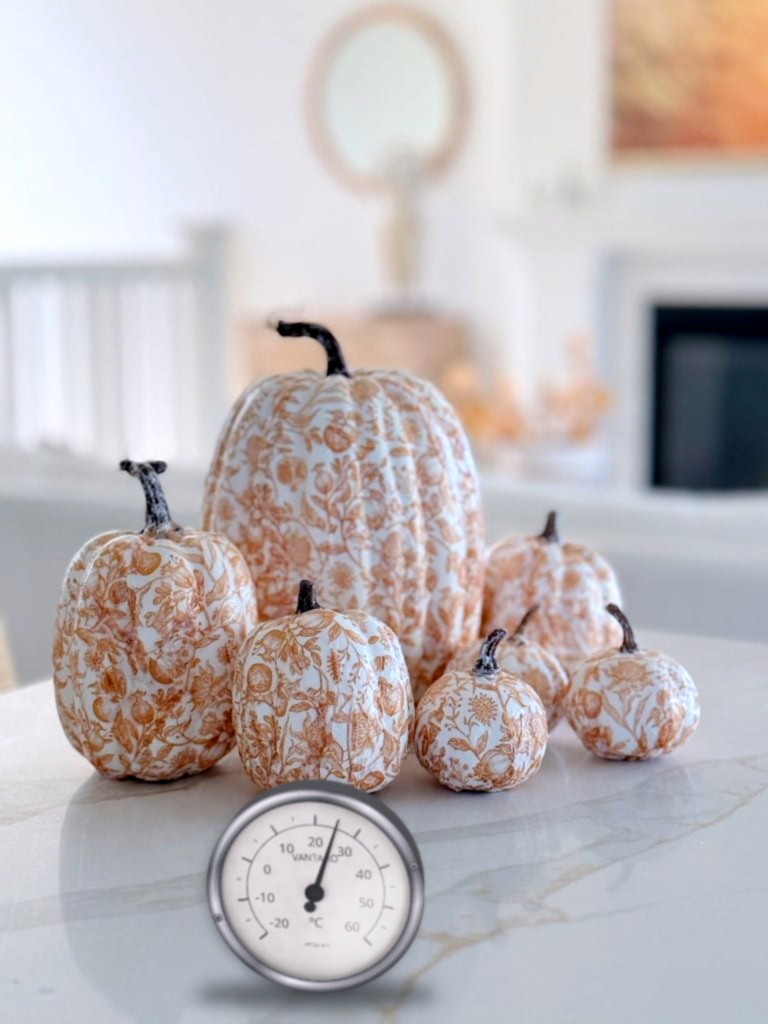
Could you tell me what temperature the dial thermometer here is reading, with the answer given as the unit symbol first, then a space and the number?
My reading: °C 25
